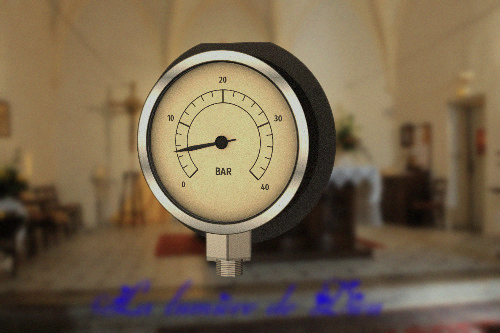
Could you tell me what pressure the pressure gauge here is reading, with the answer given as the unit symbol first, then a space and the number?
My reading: bar 5
